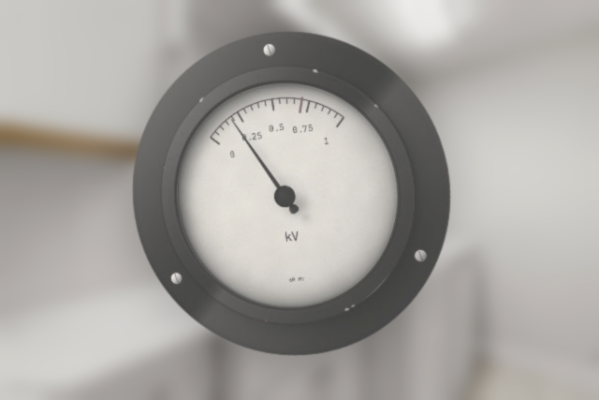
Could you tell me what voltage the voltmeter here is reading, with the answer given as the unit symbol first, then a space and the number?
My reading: kV 0.2
